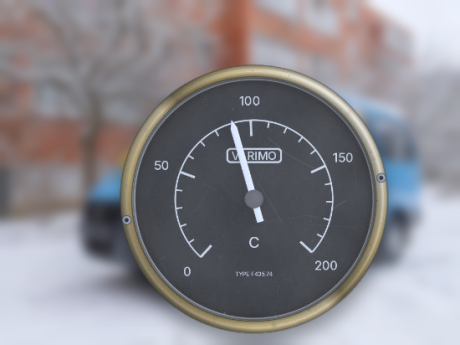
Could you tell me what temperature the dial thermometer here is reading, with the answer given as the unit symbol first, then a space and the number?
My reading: °C 90
